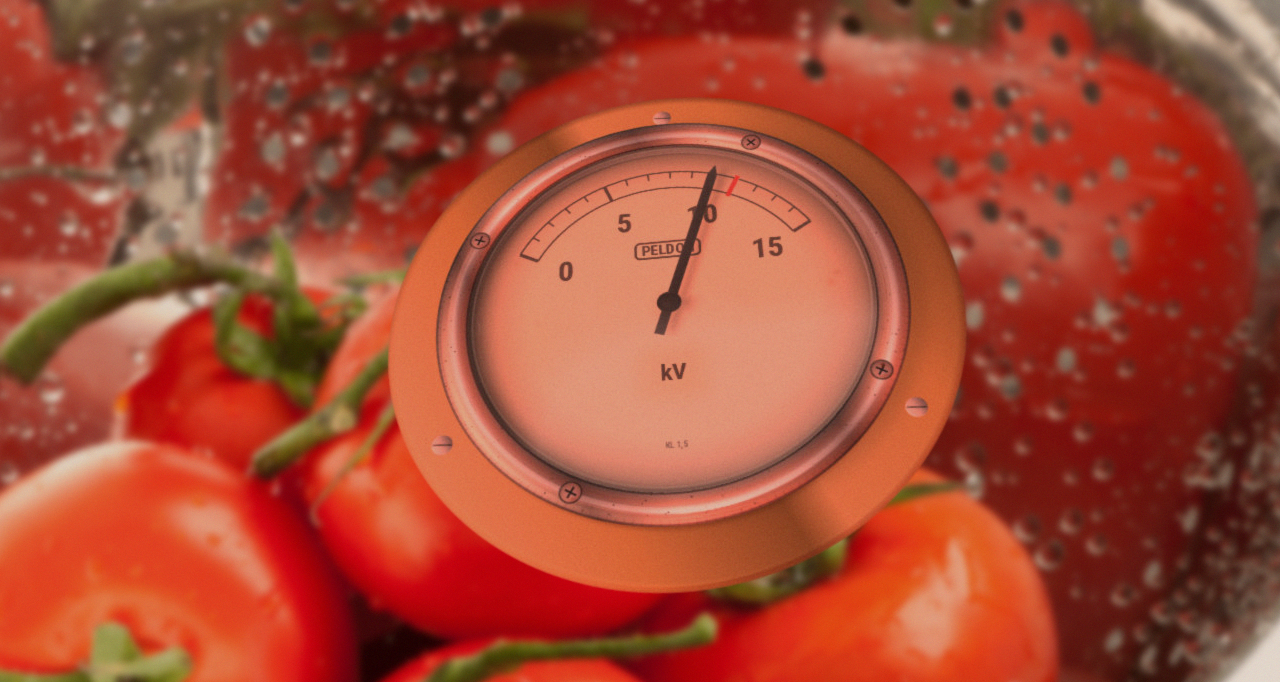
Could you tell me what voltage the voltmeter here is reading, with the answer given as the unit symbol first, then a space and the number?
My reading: kV 10
